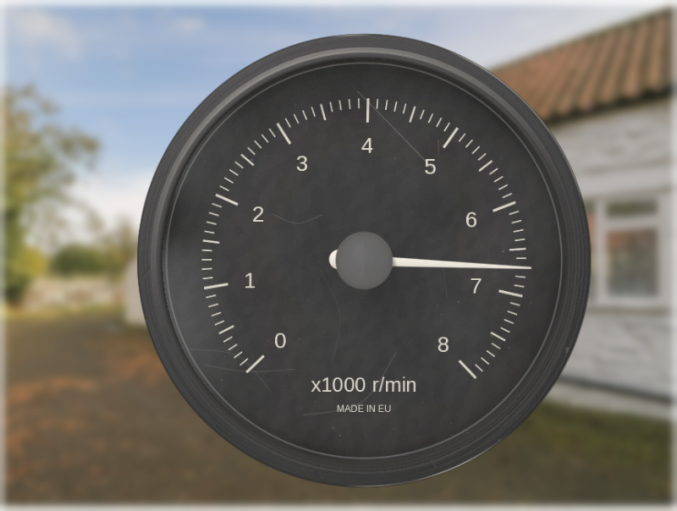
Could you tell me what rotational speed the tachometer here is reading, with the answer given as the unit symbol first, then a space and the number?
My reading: rpm 6700
